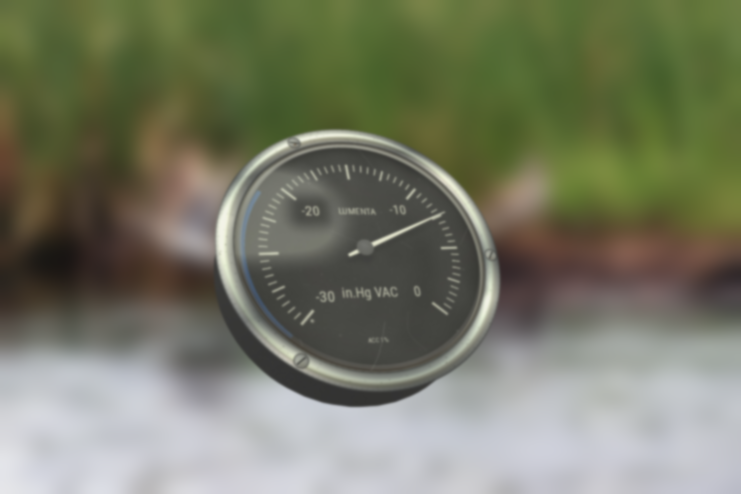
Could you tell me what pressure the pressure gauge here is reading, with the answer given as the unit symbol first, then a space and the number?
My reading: inHg -7.5
